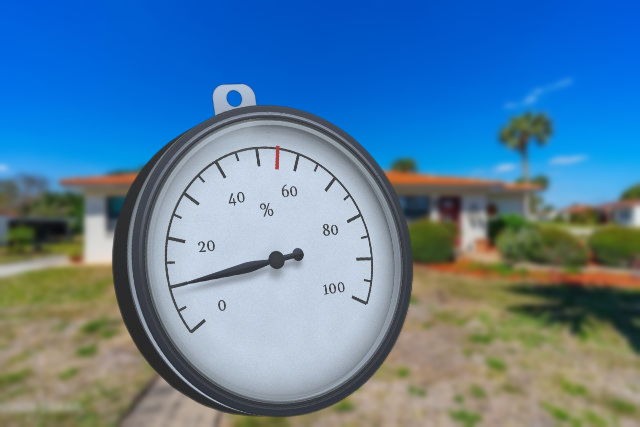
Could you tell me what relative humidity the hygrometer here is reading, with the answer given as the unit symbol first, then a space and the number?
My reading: % 10
